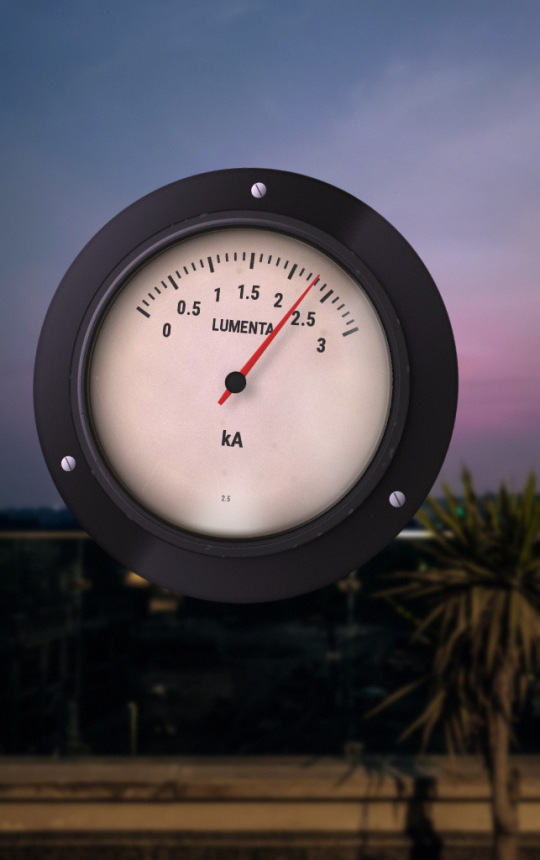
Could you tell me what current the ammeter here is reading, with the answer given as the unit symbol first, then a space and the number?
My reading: kA 2.3
